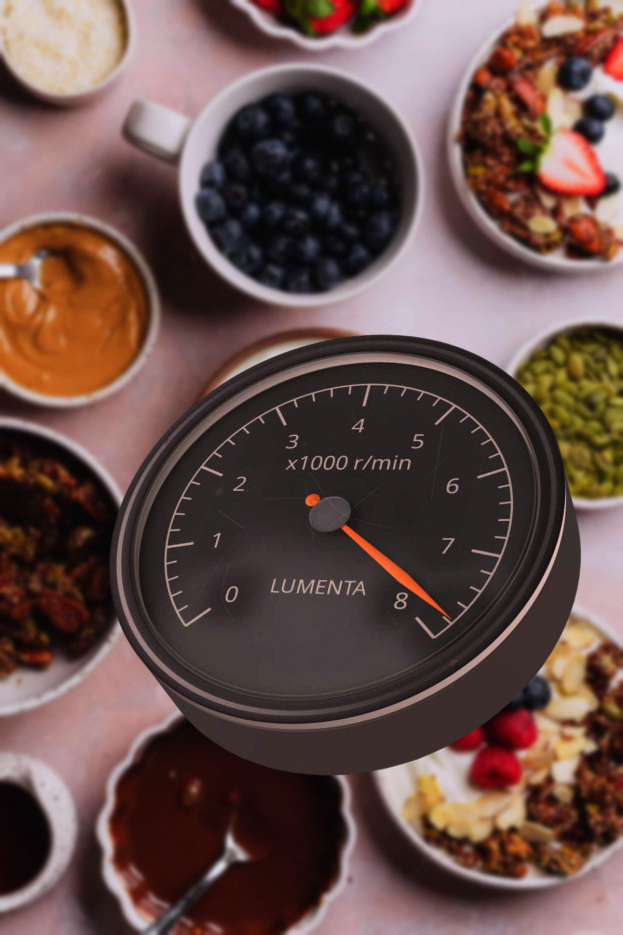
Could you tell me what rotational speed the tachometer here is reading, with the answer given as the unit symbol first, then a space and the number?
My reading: rpm 7800
